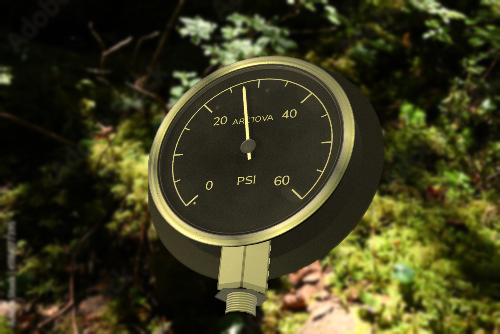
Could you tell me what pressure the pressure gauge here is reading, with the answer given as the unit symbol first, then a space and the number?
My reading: psi 27.5
